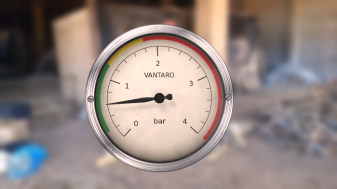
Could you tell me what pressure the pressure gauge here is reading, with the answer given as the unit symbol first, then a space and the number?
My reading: bar 0.6
